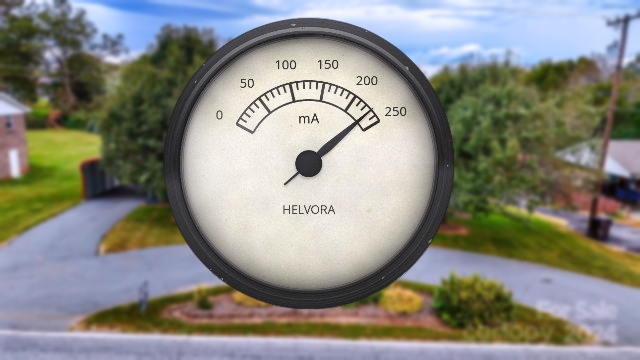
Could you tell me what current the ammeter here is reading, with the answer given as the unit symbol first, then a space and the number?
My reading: mA 230
